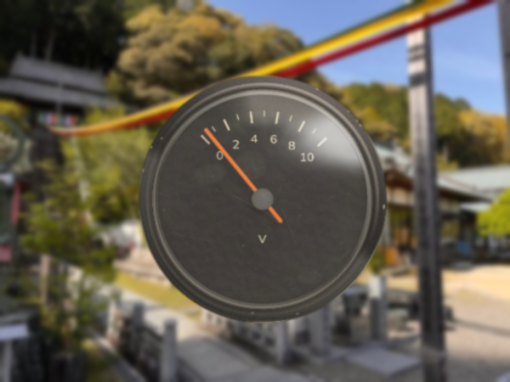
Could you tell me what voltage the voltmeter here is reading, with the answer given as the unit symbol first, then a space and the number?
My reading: V 0.5
